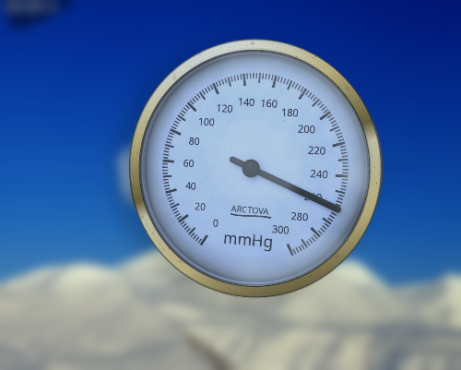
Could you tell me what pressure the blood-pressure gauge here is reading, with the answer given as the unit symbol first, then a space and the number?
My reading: mmHg 260
